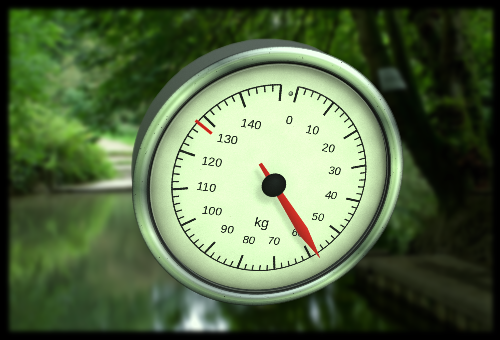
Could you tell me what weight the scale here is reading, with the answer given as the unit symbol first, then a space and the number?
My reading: kg 58
